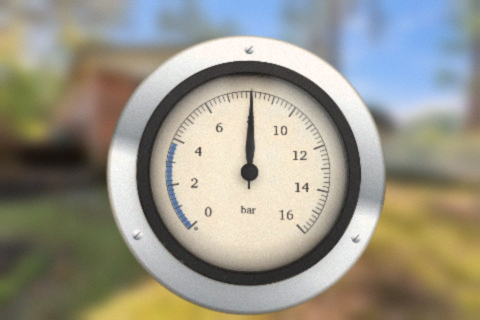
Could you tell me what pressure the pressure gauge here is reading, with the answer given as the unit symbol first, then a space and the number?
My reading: bar 8
